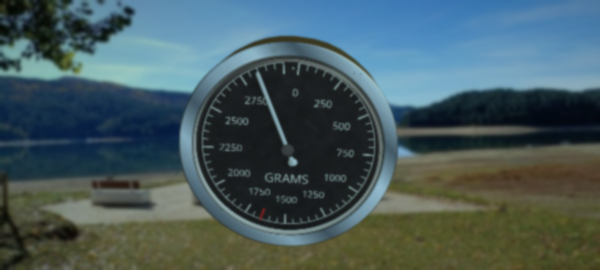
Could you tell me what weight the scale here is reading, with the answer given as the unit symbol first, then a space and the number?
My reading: g 2850
